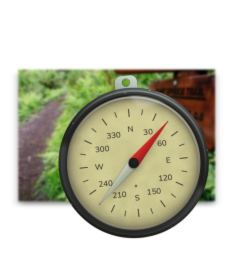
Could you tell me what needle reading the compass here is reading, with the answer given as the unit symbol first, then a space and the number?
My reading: ° 45
